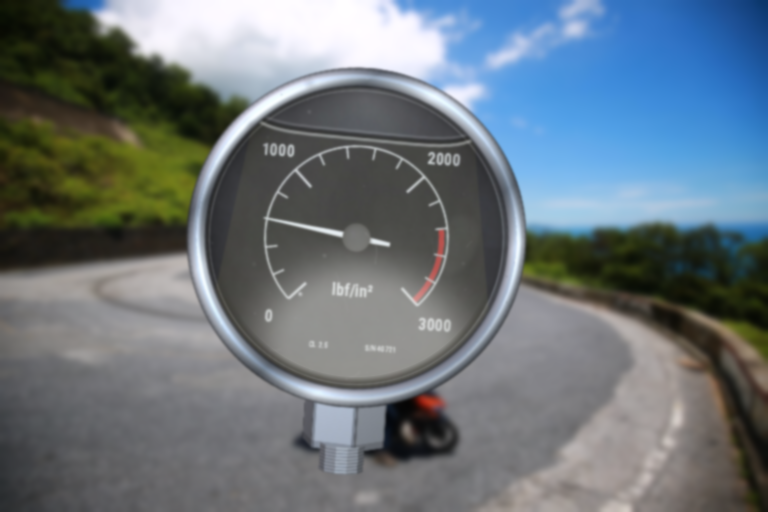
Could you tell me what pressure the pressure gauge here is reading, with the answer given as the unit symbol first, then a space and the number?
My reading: psi 600
